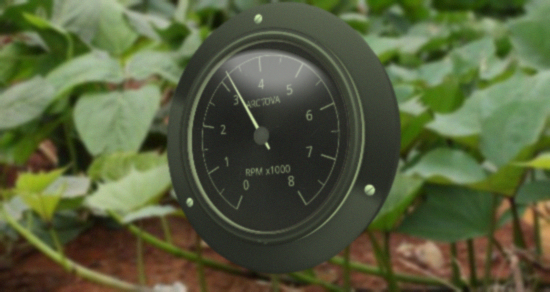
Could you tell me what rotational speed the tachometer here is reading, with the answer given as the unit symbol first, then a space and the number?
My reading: rpm 3250
